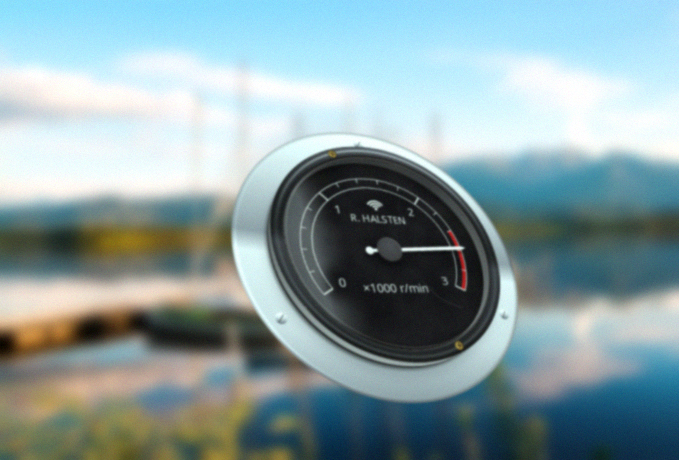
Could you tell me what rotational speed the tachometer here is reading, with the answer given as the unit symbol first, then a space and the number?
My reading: rpm 2600
